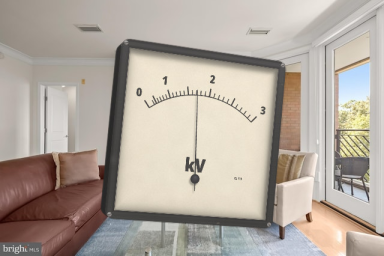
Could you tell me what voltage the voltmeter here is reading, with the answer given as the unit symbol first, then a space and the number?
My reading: kV 1.7
